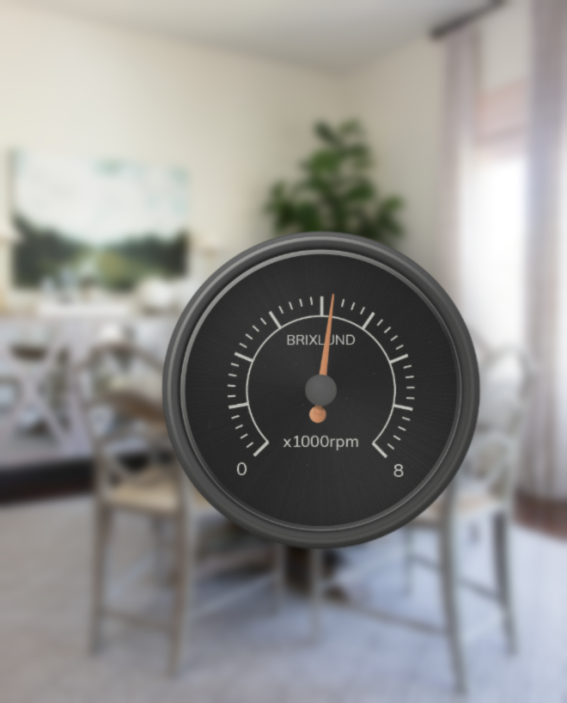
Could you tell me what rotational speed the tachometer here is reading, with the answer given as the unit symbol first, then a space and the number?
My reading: rpm 4200
